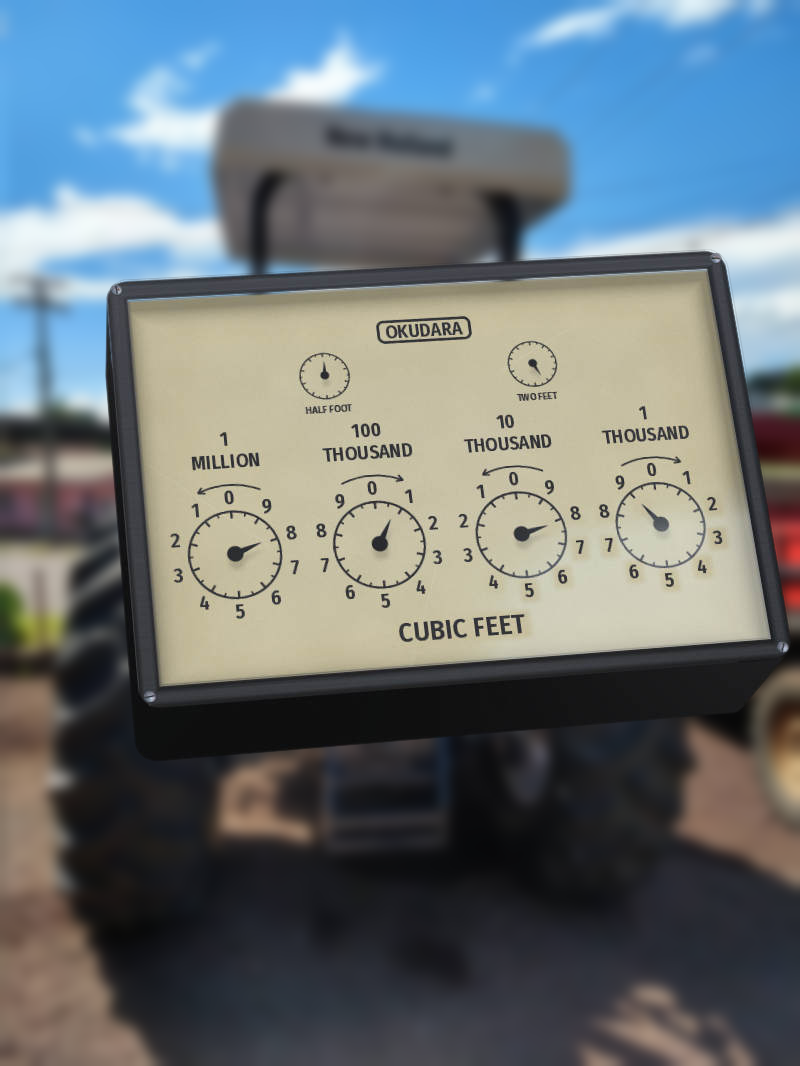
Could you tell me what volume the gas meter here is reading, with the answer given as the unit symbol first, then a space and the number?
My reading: ft³ 807900
